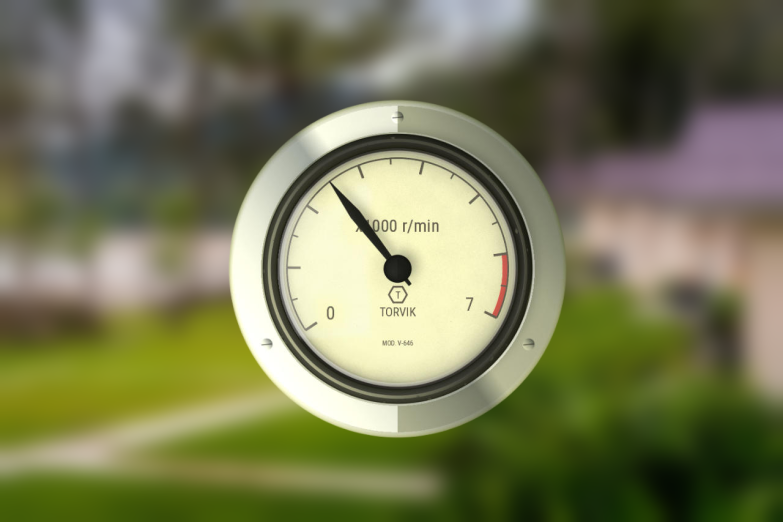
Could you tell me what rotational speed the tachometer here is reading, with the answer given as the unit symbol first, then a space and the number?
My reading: rpm 2500
